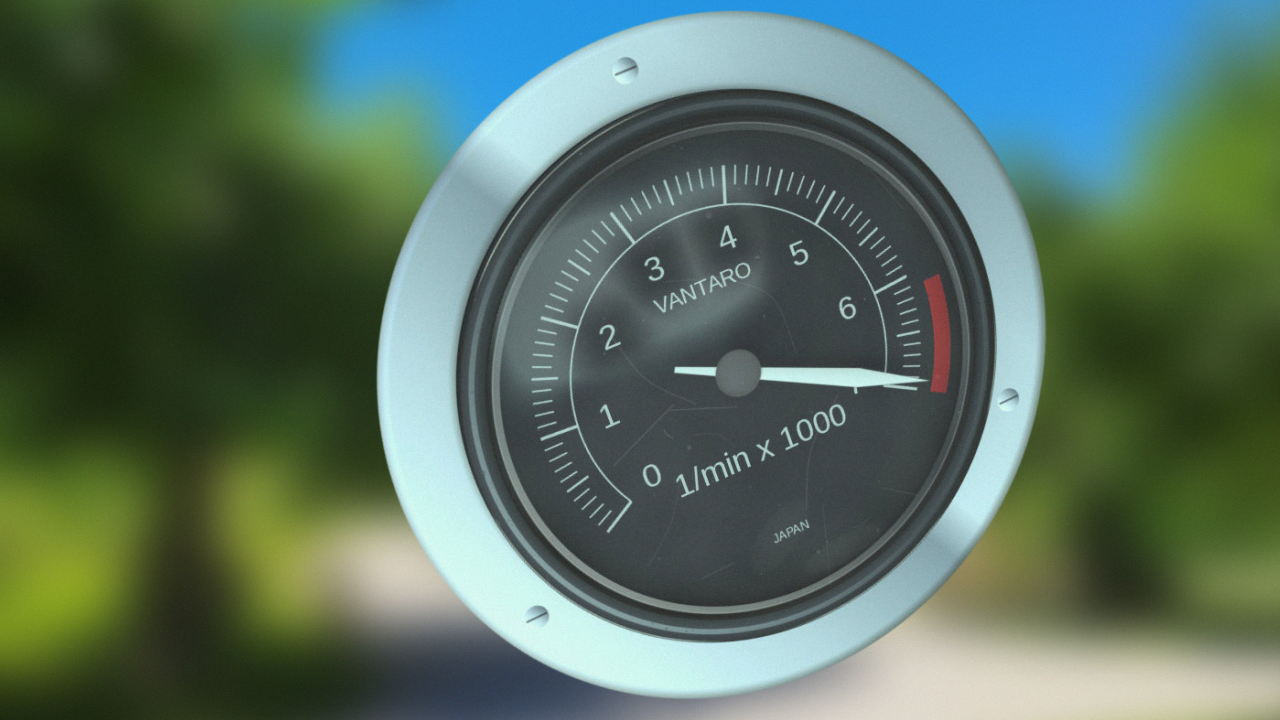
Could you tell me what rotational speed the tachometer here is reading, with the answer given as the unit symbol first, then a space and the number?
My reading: rpm 6900
